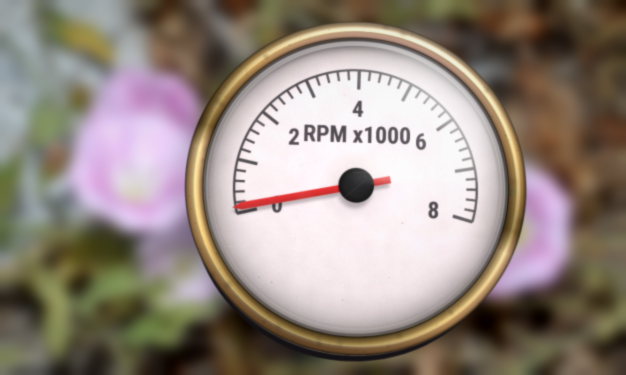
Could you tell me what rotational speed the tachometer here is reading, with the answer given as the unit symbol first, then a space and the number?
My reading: rpm 100
